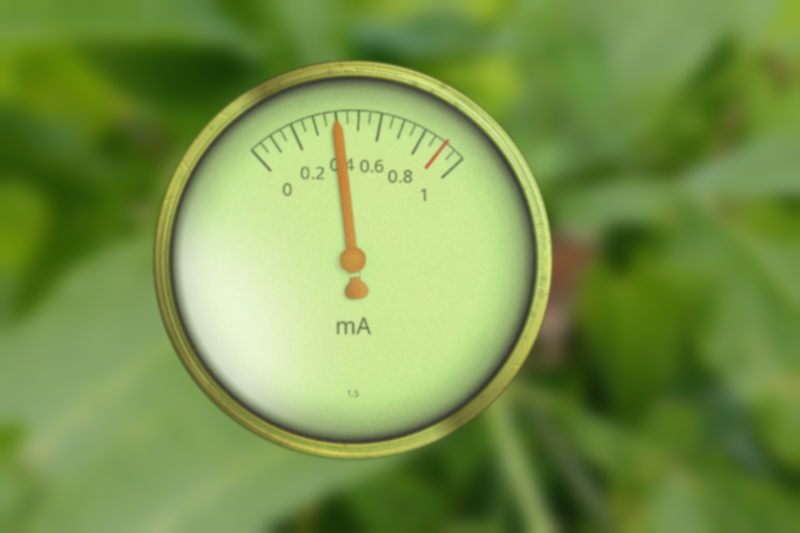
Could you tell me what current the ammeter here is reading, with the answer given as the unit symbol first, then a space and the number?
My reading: mA 0.4
